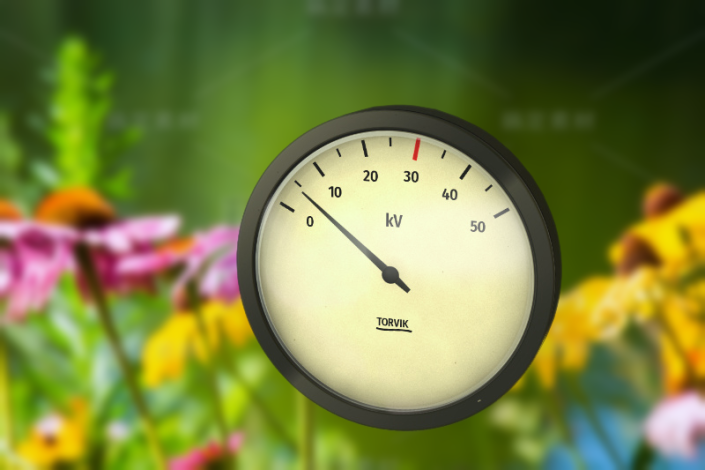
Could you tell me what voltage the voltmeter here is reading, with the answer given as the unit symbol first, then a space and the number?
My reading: kV 5
